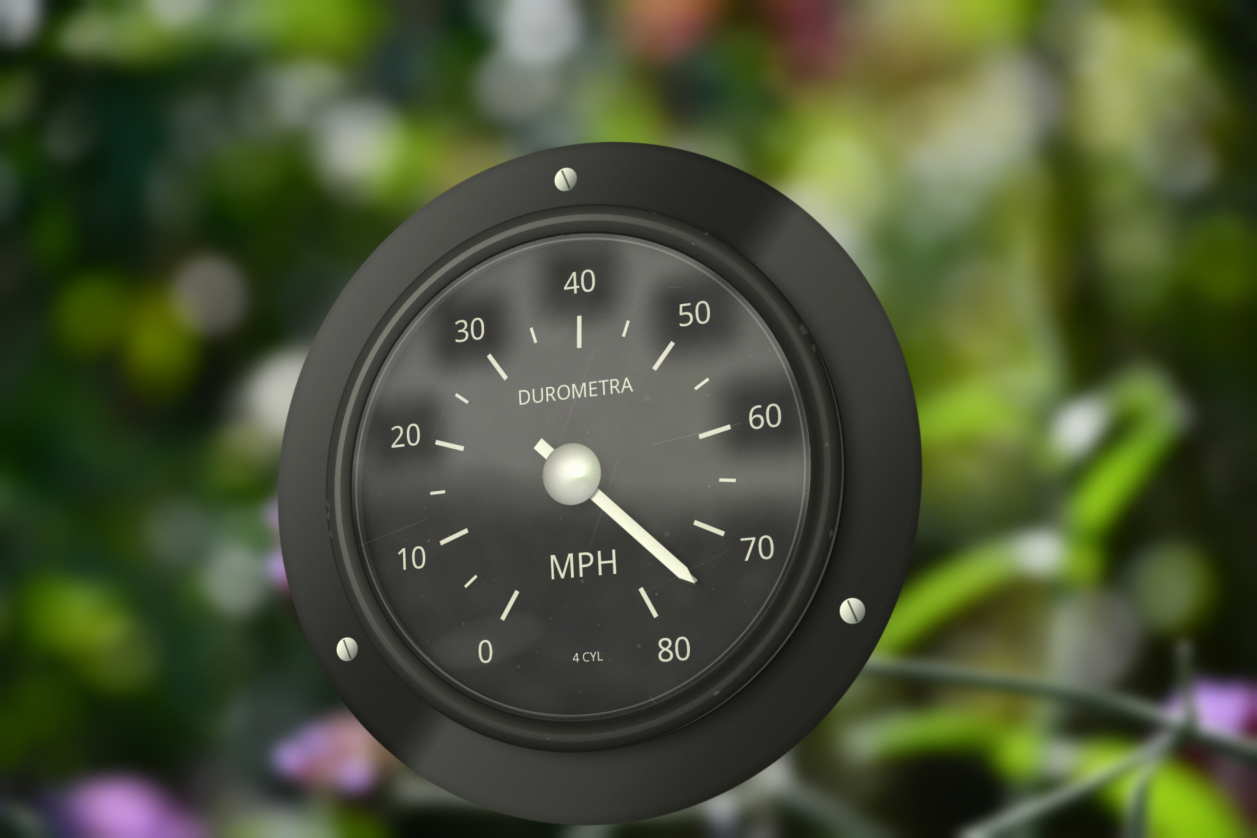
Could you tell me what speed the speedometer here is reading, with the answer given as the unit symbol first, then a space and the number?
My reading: mph 75
